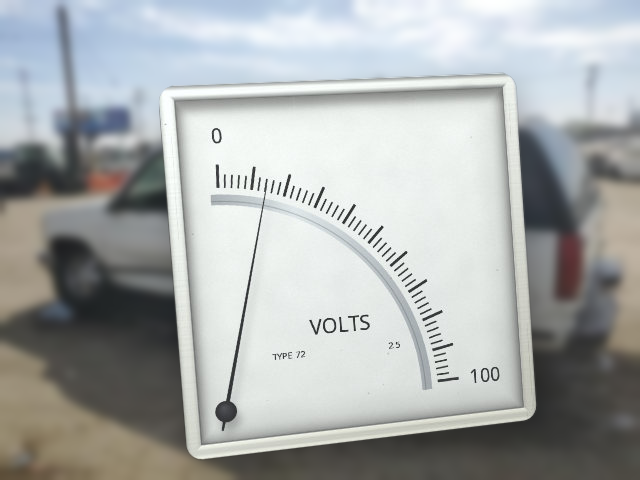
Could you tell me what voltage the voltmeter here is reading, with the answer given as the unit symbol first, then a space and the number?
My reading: V 14
